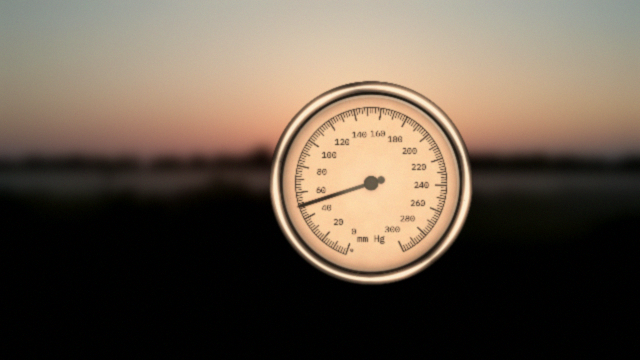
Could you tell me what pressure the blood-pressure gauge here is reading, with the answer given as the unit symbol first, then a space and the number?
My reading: mmHg 50
